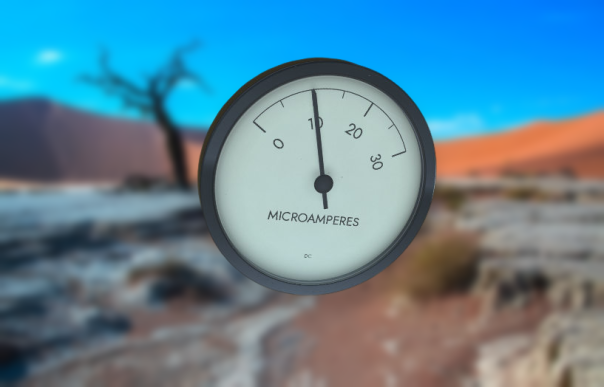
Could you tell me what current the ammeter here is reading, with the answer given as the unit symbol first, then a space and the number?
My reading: µA 10
